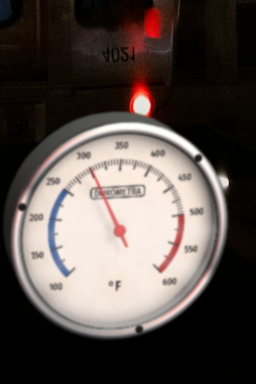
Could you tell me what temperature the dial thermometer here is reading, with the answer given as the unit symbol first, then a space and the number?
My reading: °F 300
